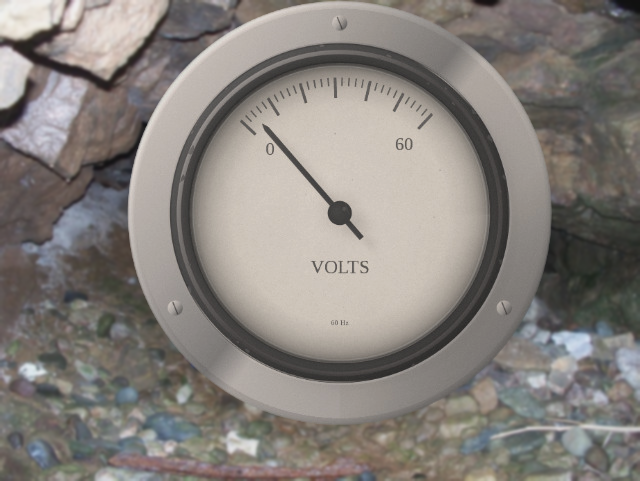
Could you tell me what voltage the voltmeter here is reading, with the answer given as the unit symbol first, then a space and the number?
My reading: V 4
